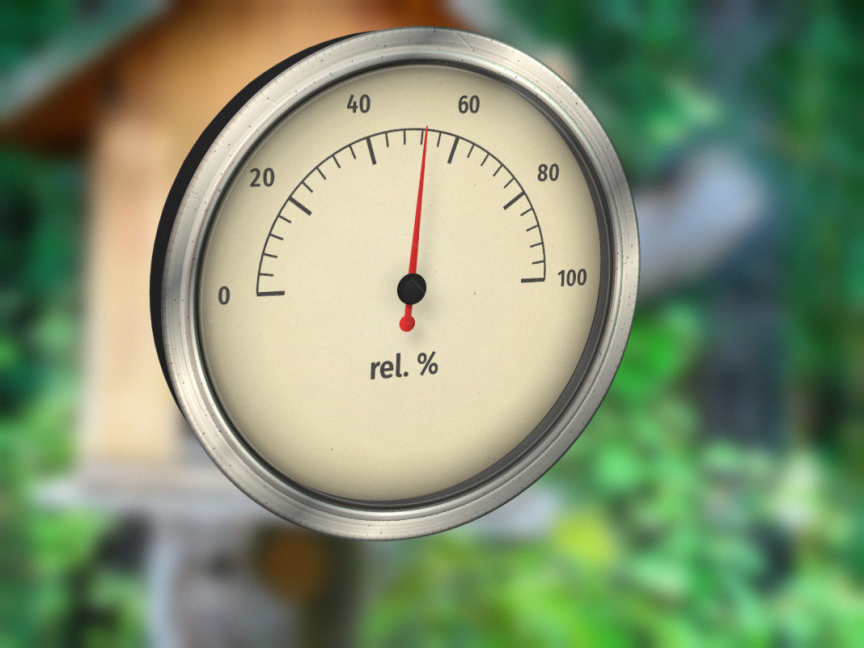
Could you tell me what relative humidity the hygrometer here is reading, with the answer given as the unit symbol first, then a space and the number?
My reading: % 52
